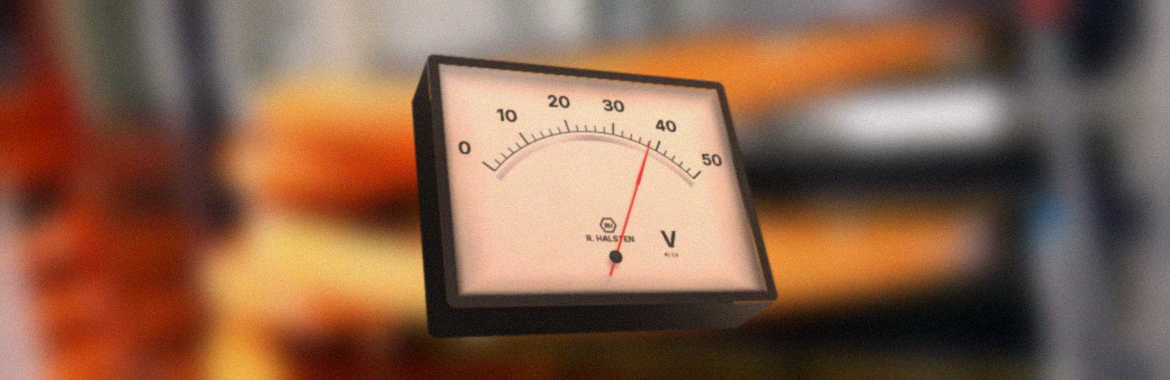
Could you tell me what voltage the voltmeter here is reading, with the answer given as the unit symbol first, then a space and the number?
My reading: V 38
